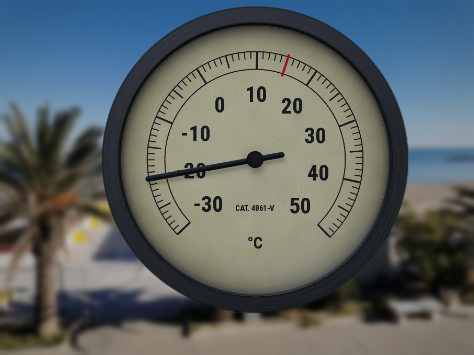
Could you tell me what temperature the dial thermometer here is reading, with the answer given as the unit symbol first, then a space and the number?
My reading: °C -20
